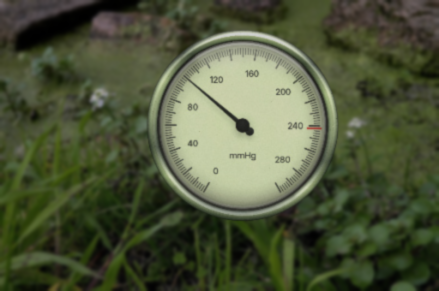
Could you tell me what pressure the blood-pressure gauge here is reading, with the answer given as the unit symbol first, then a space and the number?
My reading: mmHg 100
